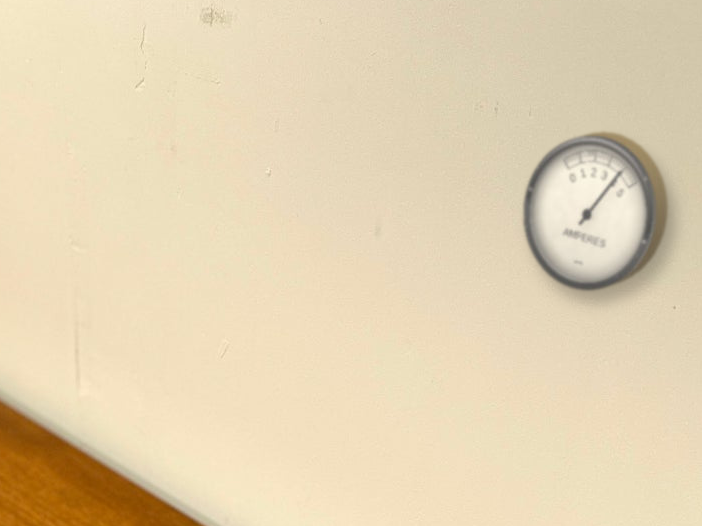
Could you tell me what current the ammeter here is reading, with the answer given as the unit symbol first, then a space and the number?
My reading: A 4
